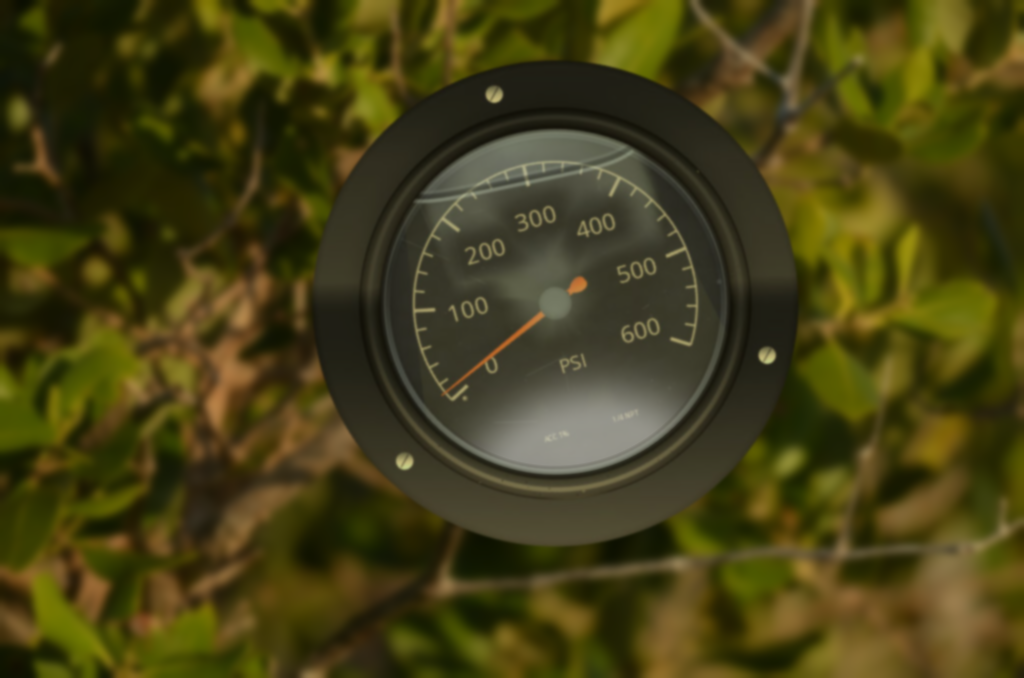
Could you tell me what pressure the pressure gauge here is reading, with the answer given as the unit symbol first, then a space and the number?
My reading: psi 10
